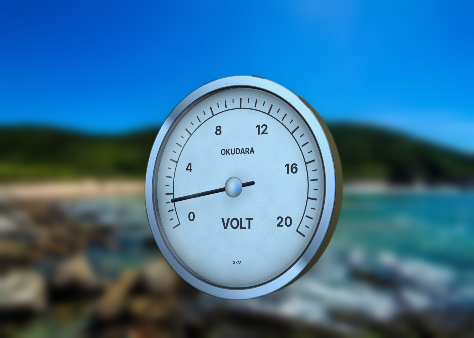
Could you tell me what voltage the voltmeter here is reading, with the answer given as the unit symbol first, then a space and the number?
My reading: V 1.5
